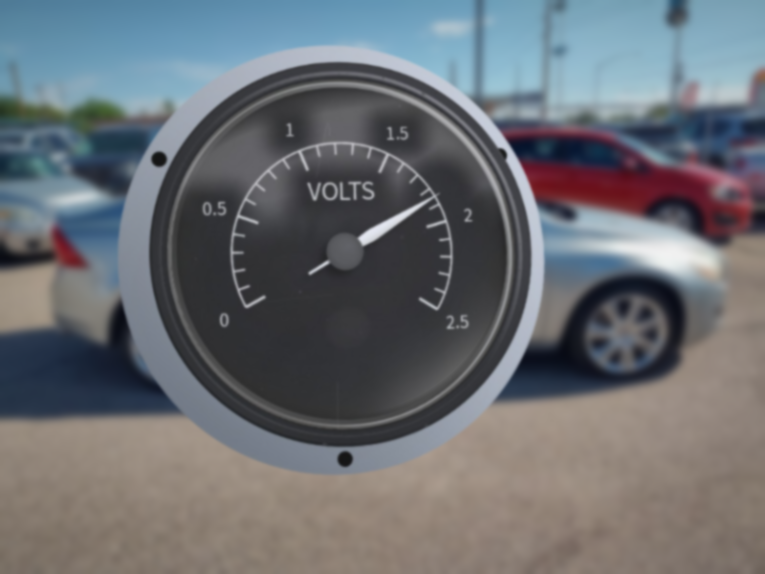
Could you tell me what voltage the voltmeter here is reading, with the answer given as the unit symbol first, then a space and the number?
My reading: V 1.85
